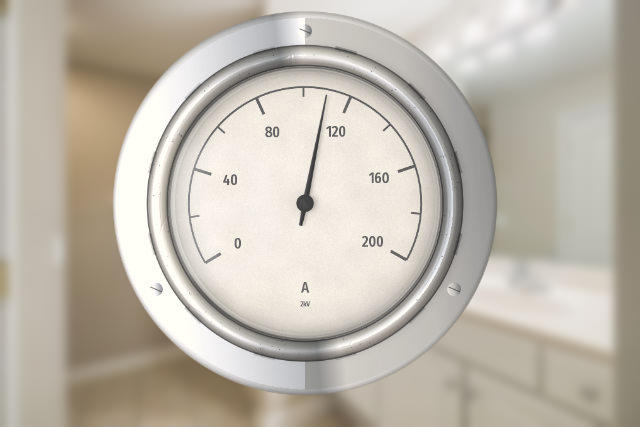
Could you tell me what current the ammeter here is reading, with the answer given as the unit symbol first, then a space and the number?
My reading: A 110
